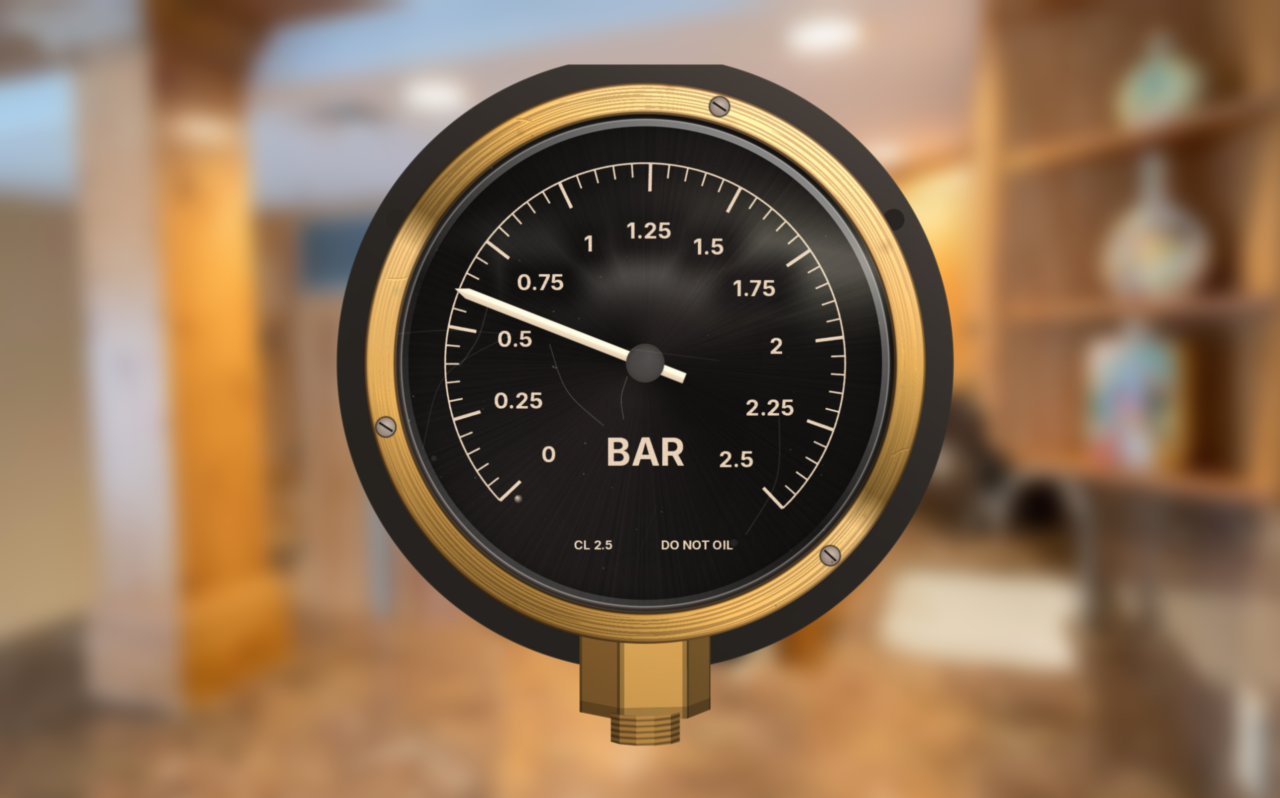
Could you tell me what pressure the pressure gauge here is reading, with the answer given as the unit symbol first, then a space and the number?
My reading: bar 0.6
